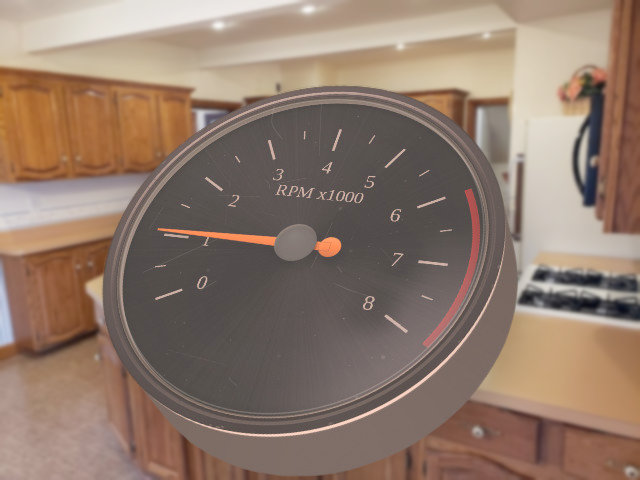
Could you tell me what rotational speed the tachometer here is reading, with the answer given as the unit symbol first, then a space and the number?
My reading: rpm 1000
